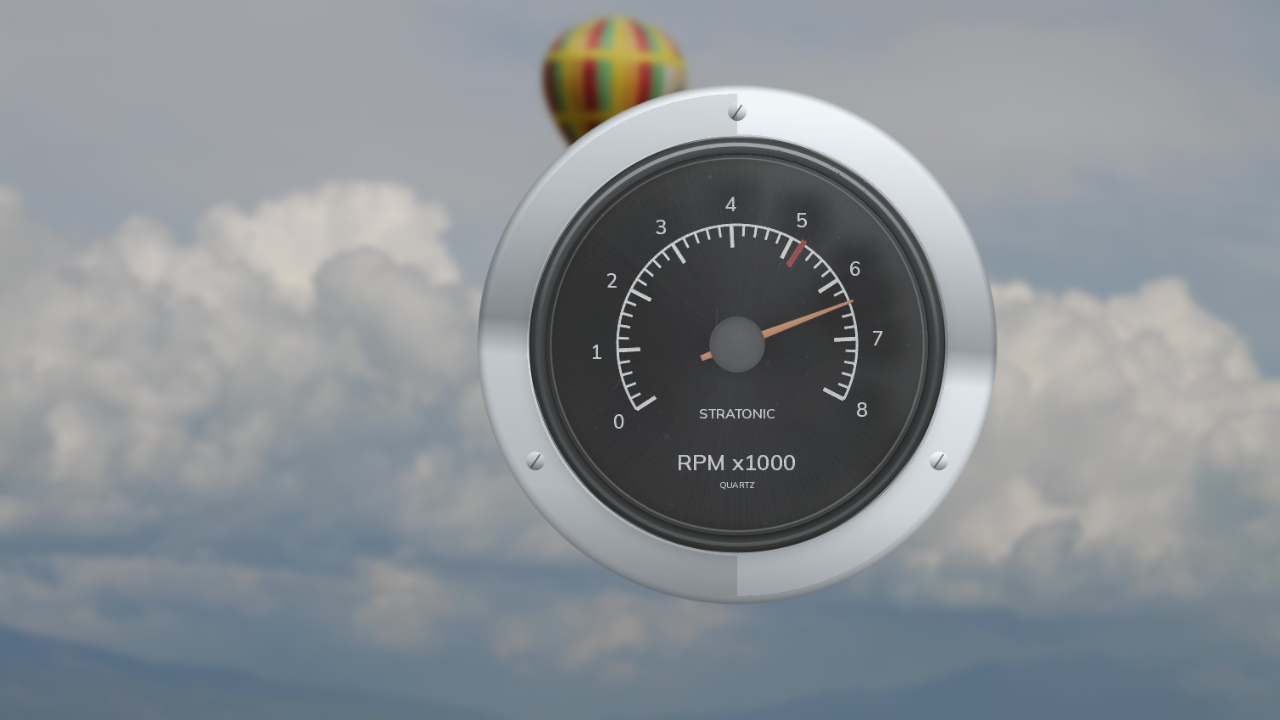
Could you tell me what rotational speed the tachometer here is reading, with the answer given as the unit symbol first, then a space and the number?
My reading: rpm 6400
